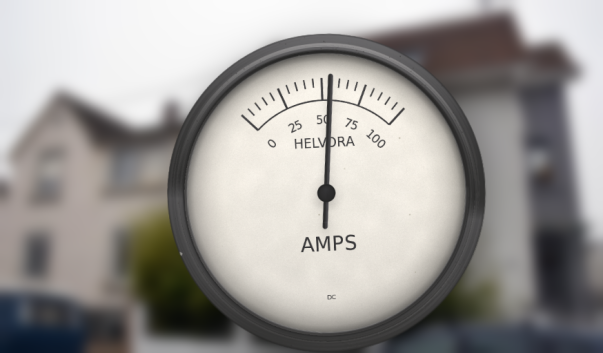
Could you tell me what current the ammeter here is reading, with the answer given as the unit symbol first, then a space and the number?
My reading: A 55
